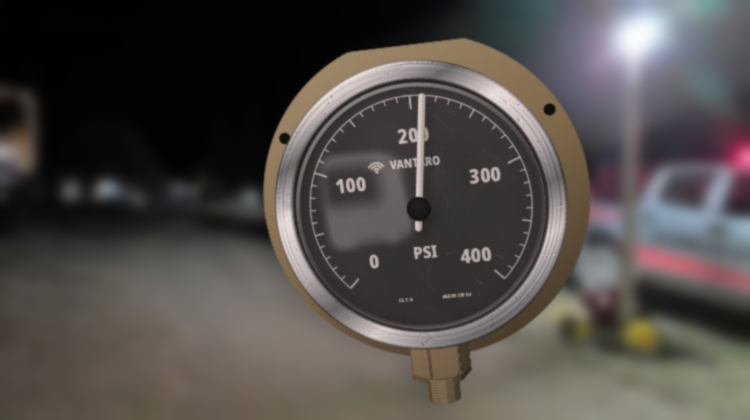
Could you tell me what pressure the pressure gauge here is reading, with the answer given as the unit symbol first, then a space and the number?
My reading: psi 210
